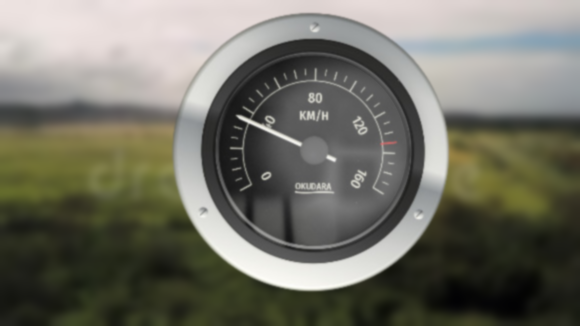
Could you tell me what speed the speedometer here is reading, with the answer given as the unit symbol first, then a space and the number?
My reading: km/h 35
